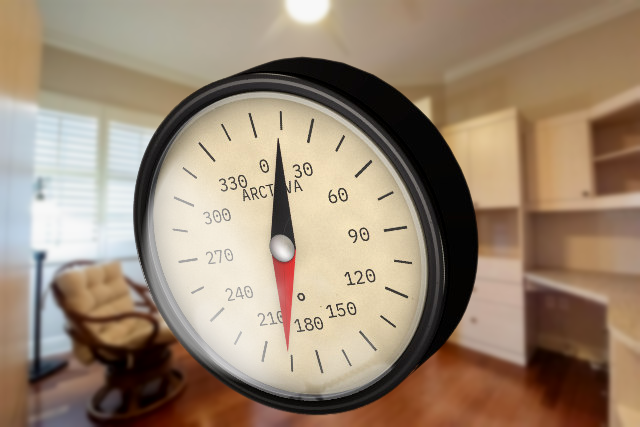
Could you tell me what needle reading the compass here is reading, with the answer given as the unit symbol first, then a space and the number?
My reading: ° 195
